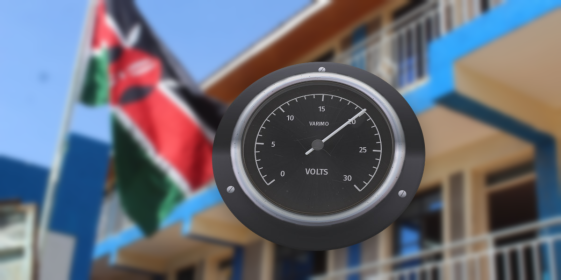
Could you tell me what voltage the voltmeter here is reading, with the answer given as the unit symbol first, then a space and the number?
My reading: V 20
